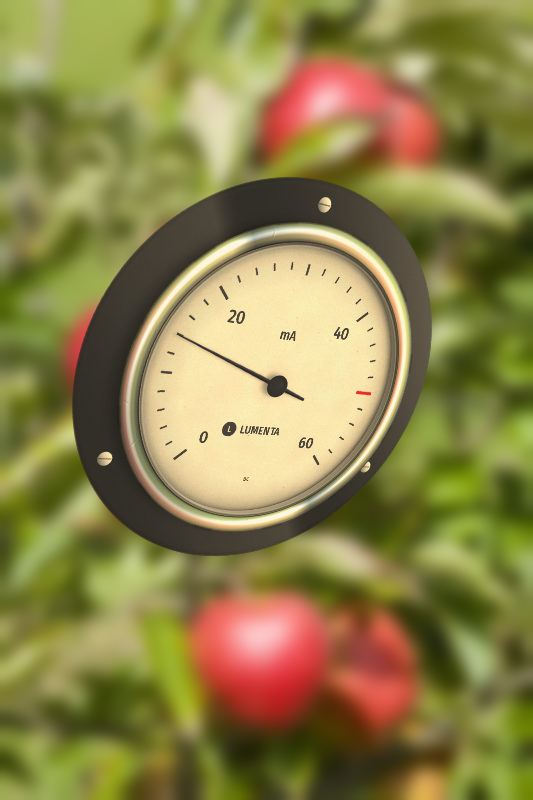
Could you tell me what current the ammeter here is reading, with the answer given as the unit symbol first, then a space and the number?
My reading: mA 14
